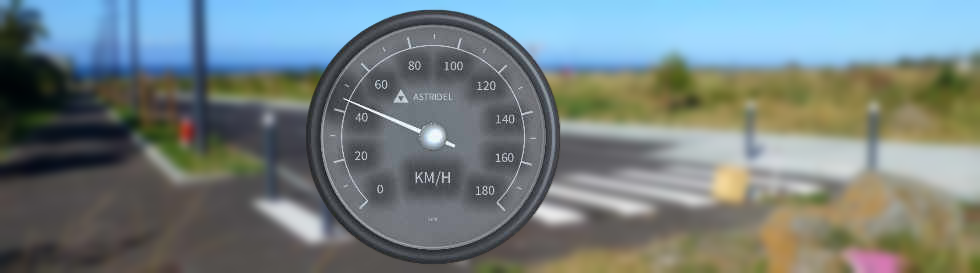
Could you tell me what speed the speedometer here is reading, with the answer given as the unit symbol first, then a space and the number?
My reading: km/h 45
